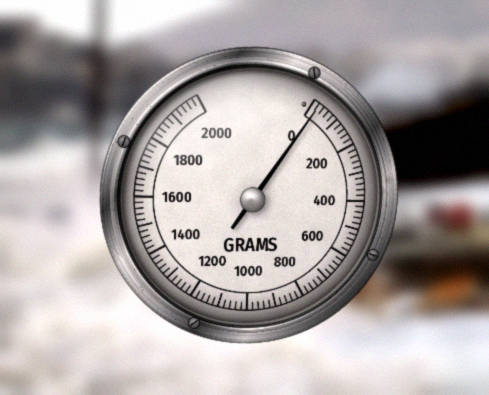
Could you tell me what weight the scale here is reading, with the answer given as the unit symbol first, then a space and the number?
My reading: g 20
